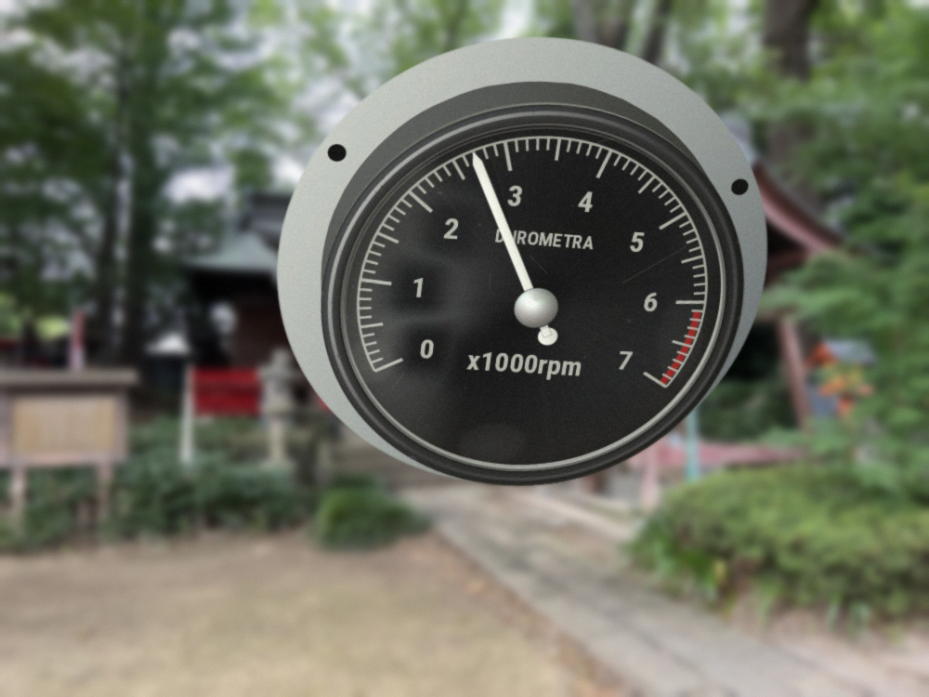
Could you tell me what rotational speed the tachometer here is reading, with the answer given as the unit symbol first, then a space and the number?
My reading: rpm 2700
